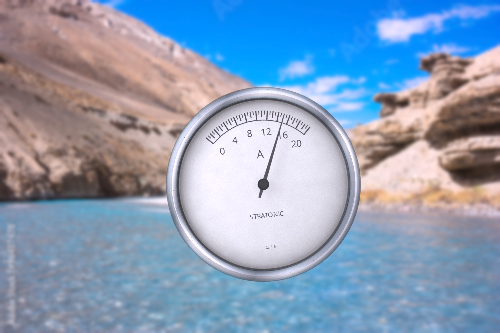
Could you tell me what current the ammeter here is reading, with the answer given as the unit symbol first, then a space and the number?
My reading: A 15
